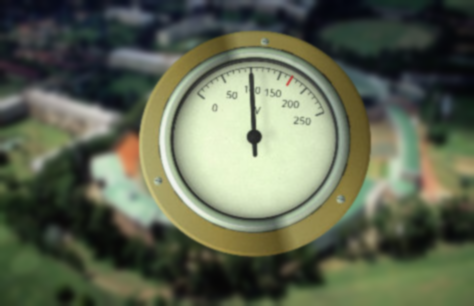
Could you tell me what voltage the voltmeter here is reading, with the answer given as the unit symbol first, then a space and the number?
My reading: V 100
